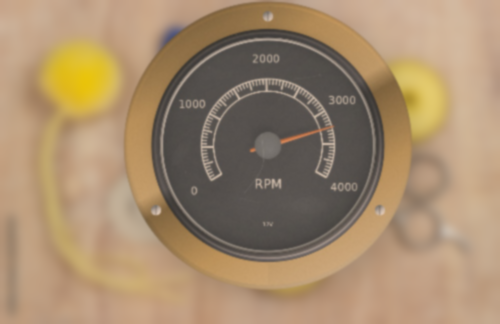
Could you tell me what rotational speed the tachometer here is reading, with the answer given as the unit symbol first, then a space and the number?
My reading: rpm 3250
